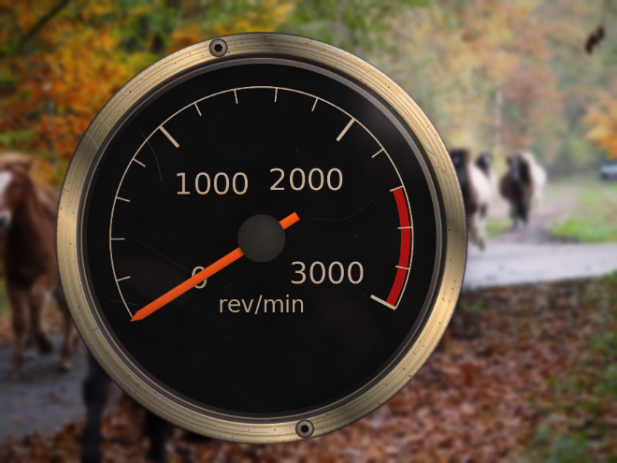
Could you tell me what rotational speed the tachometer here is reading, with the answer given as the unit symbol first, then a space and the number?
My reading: rpm 0
